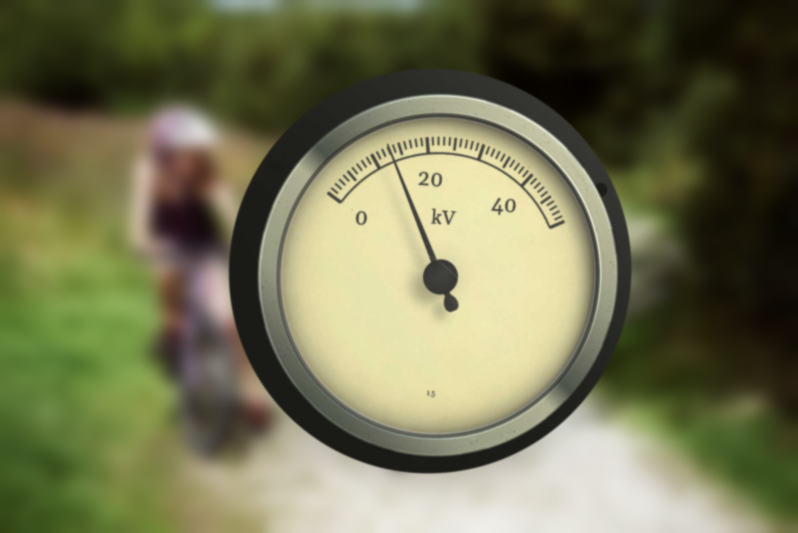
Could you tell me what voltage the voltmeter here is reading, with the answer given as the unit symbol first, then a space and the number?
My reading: kV 13
